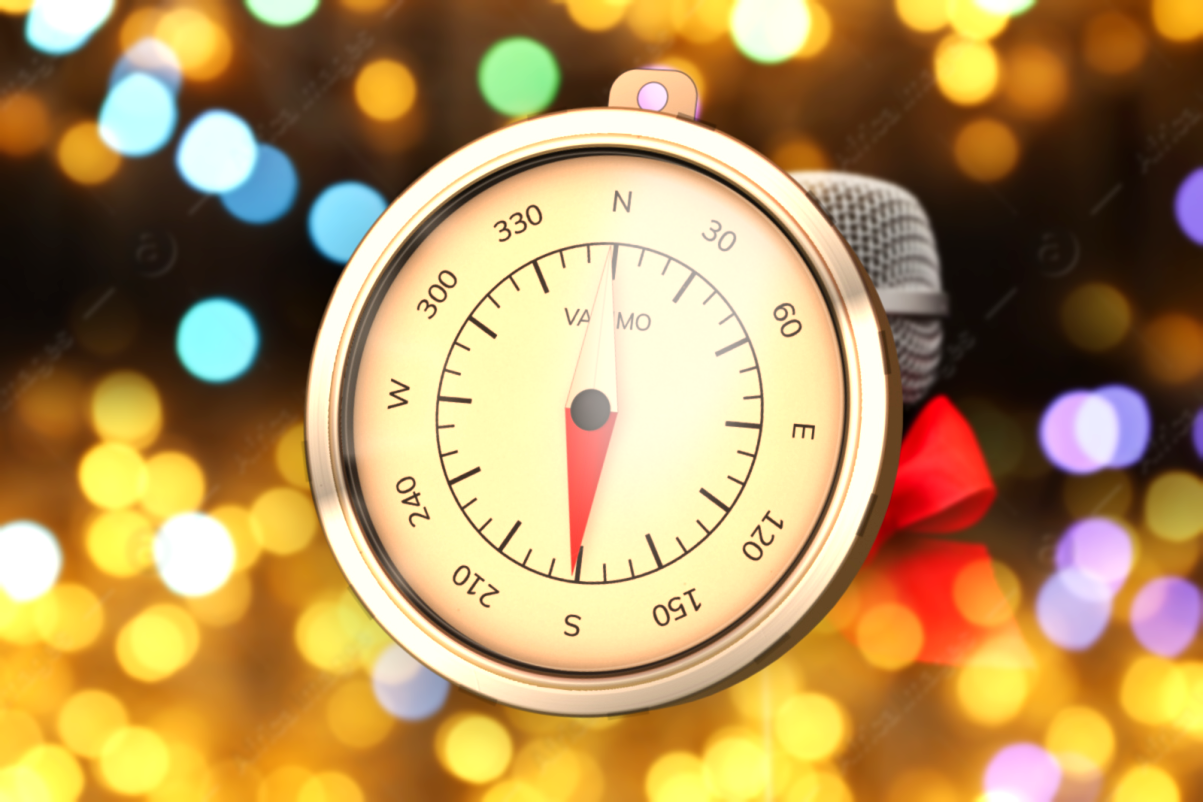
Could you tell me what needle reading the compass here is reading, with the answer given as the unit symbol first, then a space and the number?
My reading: ° 180
